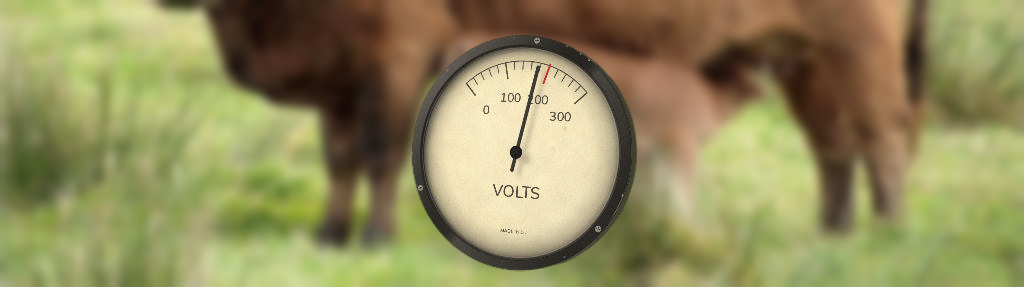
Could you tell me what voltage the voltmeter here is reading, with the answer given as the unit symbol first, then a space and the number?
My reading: V 180
